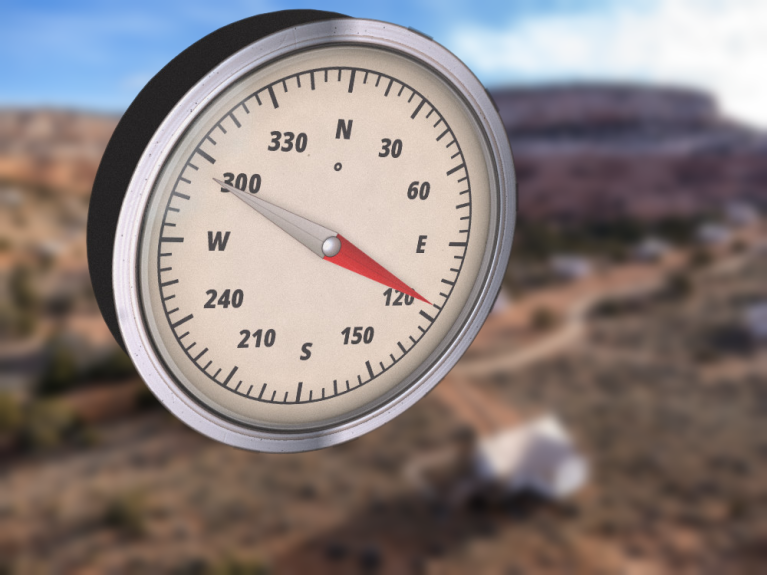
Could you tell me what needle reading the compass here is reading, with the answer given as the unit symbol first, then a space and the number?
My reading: ° 115
